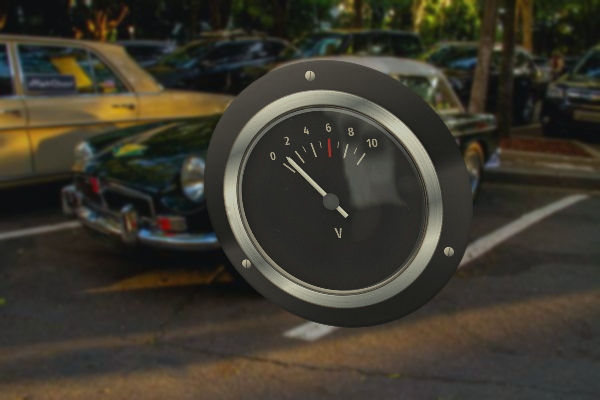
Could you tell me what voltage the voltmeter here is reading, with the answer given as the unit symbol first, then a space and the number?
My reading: V 1
